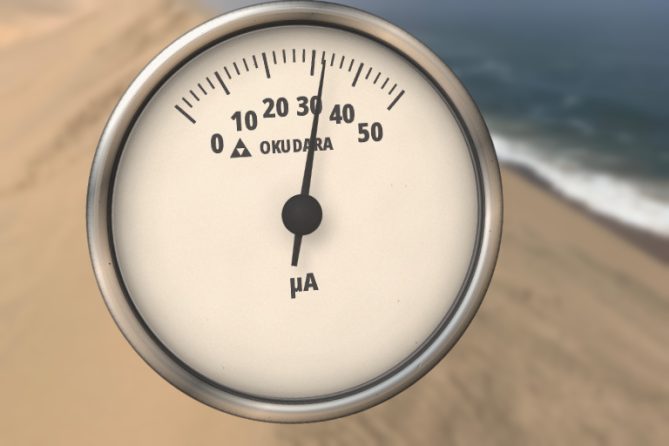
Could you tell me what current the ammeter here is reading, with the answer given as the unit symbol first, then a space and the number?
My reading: µA 32
